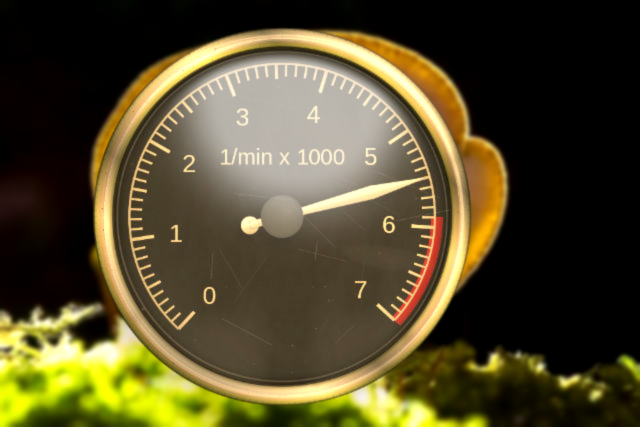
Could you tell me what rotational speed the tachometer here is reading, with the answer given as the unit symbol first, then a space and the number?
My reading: rpm 5500
